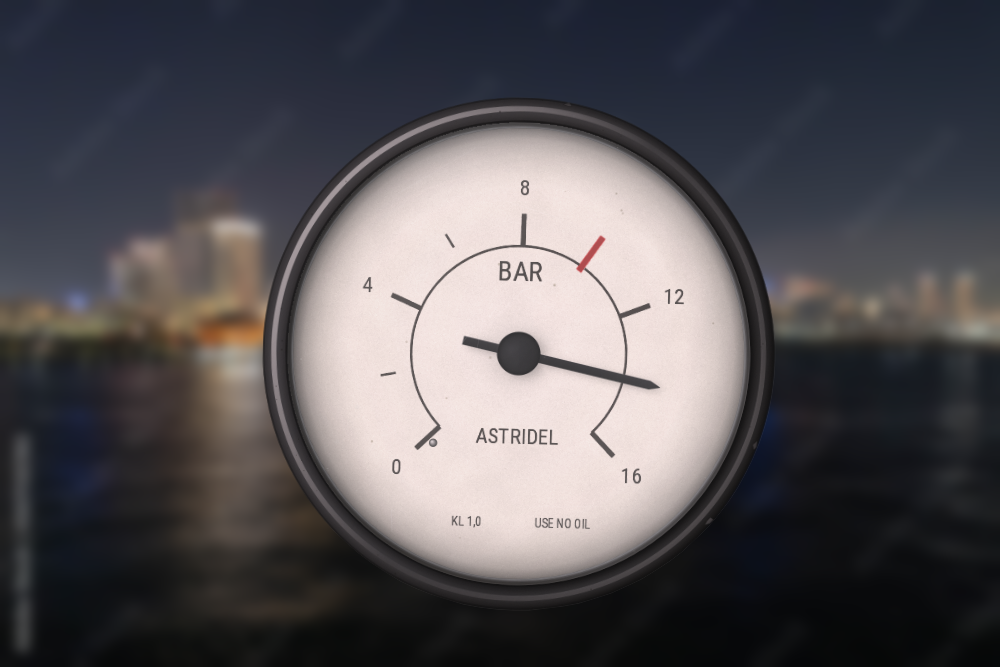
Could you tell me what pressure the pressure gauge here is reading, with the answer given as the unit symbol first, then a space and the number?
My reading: bar 14
